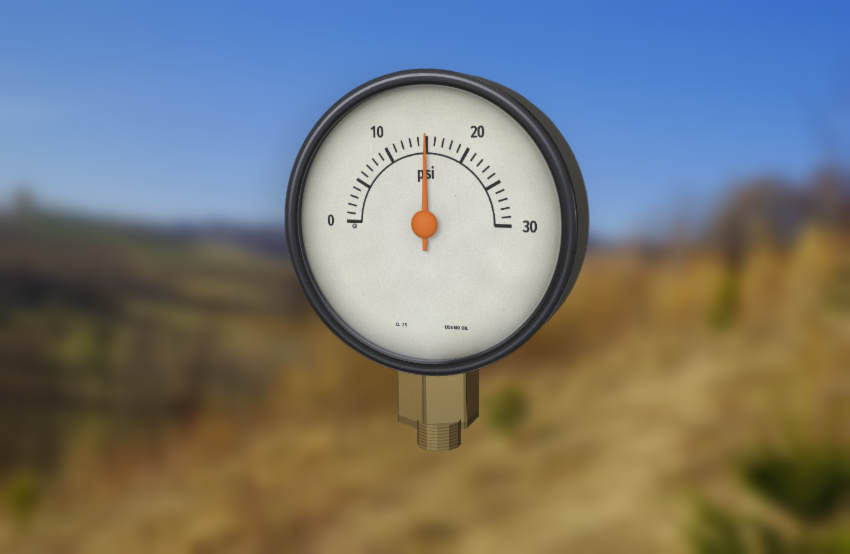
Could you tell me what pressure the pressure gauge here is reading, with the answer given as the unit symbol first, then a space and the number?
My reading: psi 15
